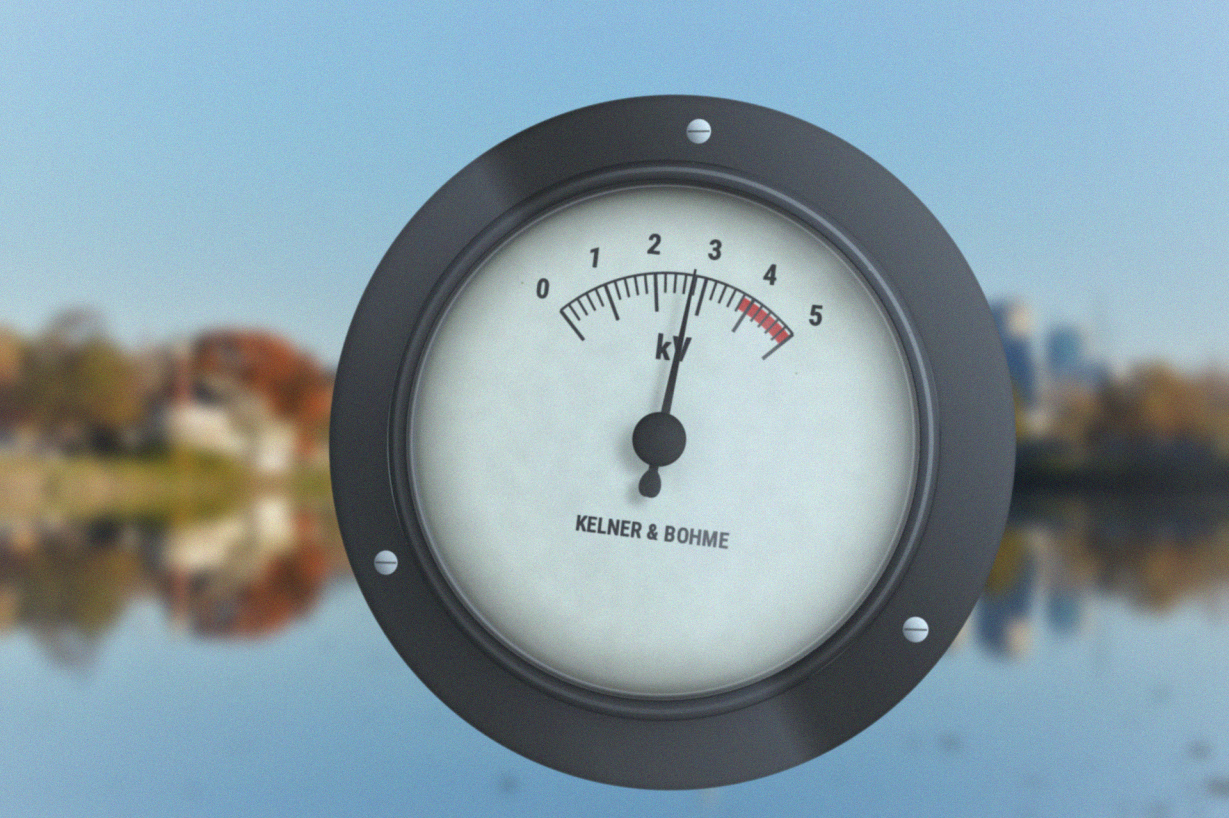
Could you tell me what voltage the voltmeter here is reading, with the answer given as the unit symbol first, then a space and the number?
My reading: kV 2.8
